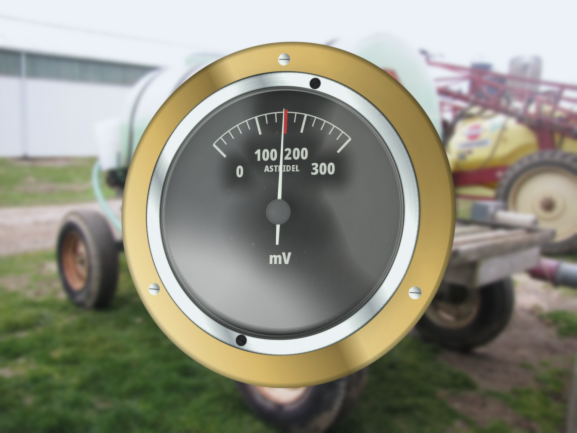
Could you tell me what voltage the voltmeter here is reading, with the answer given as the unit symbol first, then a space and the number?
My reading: mV 160
